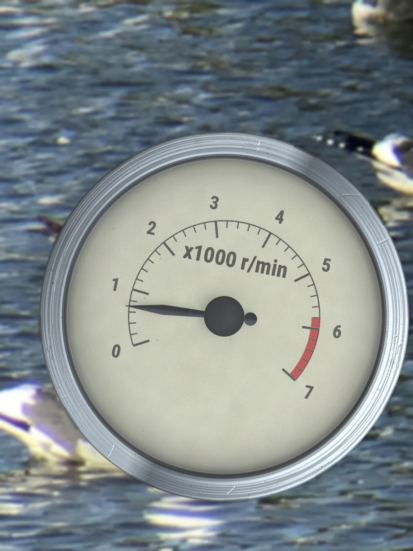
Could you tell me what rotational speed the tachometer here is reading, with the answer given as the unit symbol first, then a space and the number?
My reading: rpm 700
